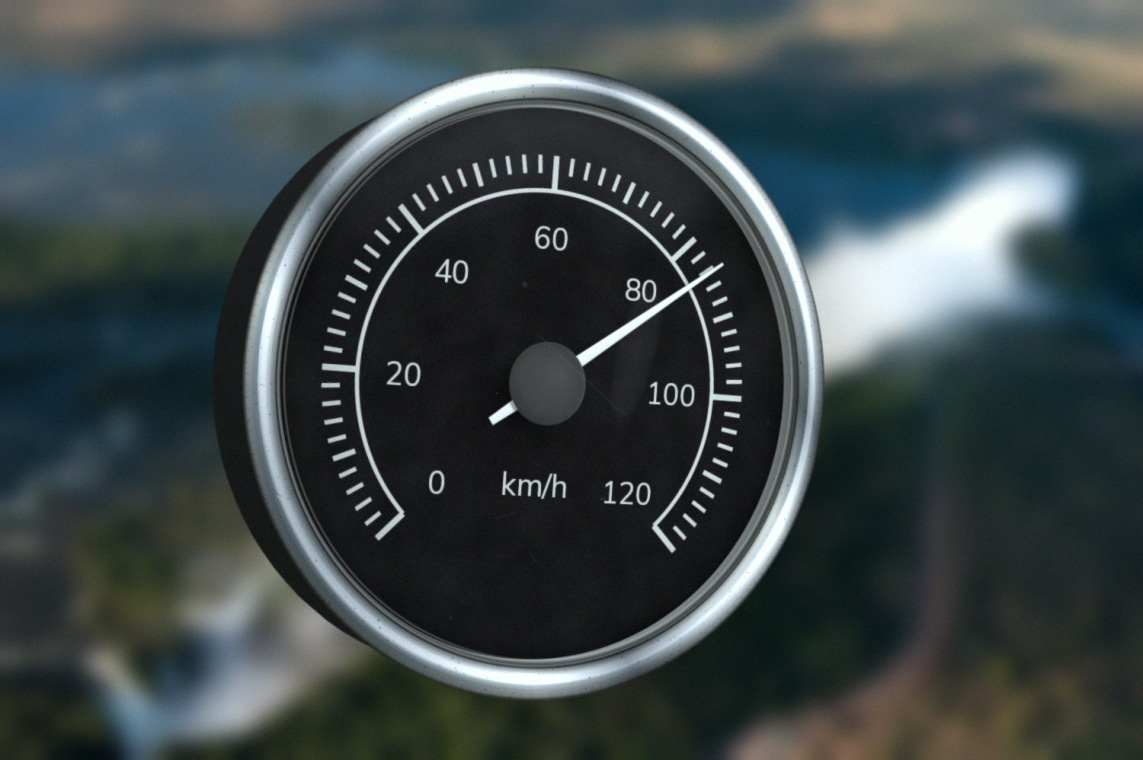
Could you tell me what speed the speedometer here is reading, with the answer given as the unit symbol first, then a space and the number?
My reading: km/h 84
